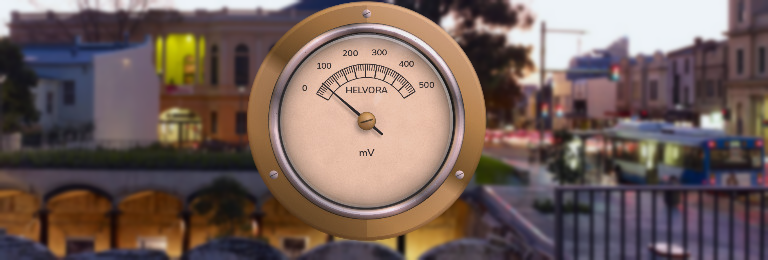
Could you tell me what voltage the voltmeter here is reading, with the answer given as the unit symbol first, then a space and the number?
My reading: mV 50
